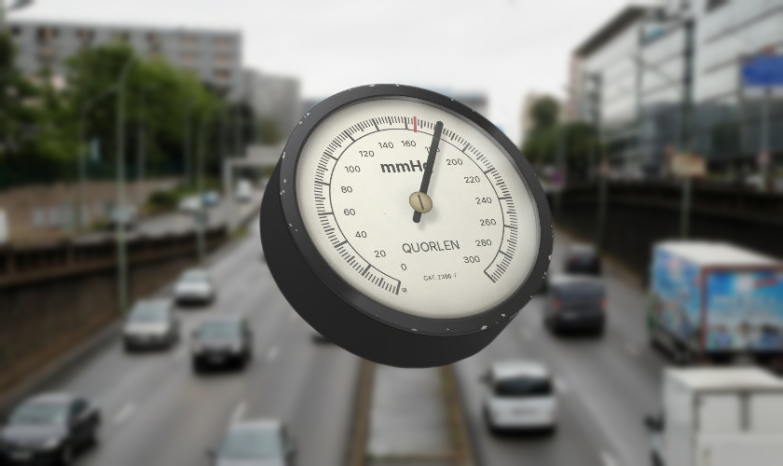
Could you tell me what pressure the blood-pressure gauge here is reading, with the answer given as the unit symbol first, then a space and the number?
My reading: mmHg 180
